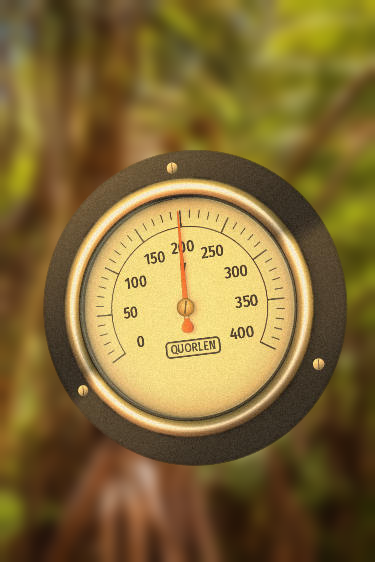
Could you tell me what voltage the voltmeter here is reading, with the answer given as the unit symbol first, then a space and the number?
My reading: V 200
